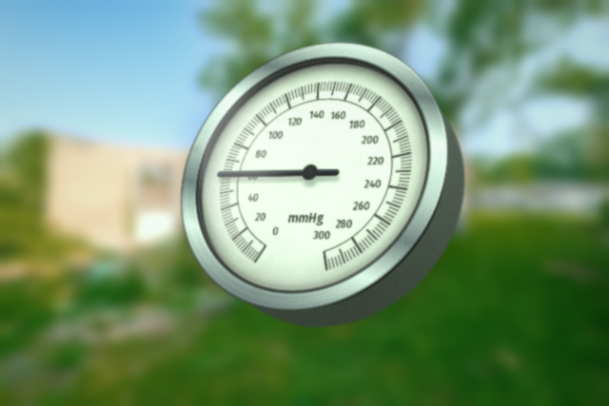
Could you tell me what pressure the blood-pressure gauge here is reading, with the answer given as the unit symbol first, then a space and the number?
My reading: mmHg 60
